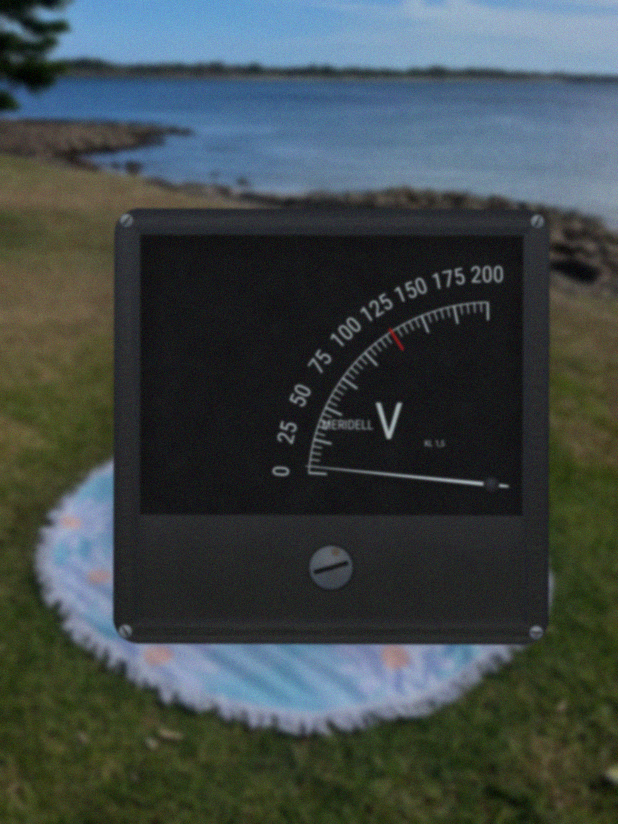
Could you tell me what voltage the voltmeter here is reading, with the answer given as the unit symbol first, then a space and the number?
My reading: V 5
